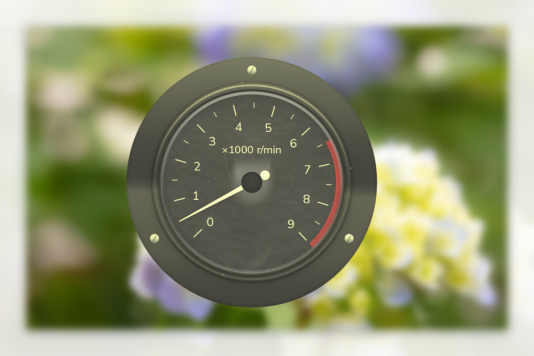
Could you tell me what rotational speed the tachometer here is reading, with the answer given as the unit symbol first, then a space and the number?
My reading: rpm 500
